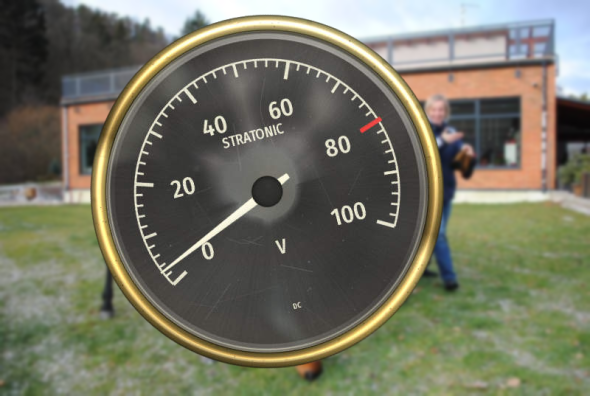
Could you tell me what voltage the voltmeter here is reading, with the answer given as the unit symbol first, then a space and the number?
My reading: V 3
